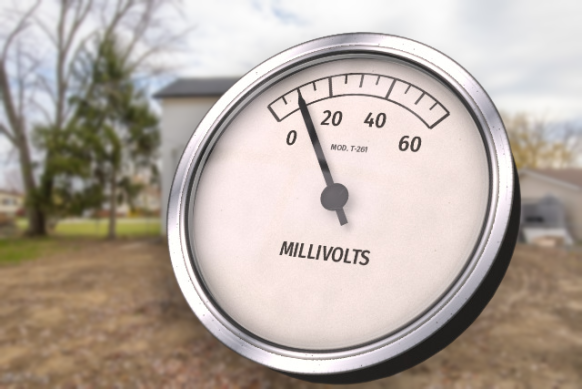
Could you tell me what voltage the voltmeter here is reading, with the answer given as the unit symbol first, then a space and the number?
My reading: mV 10
